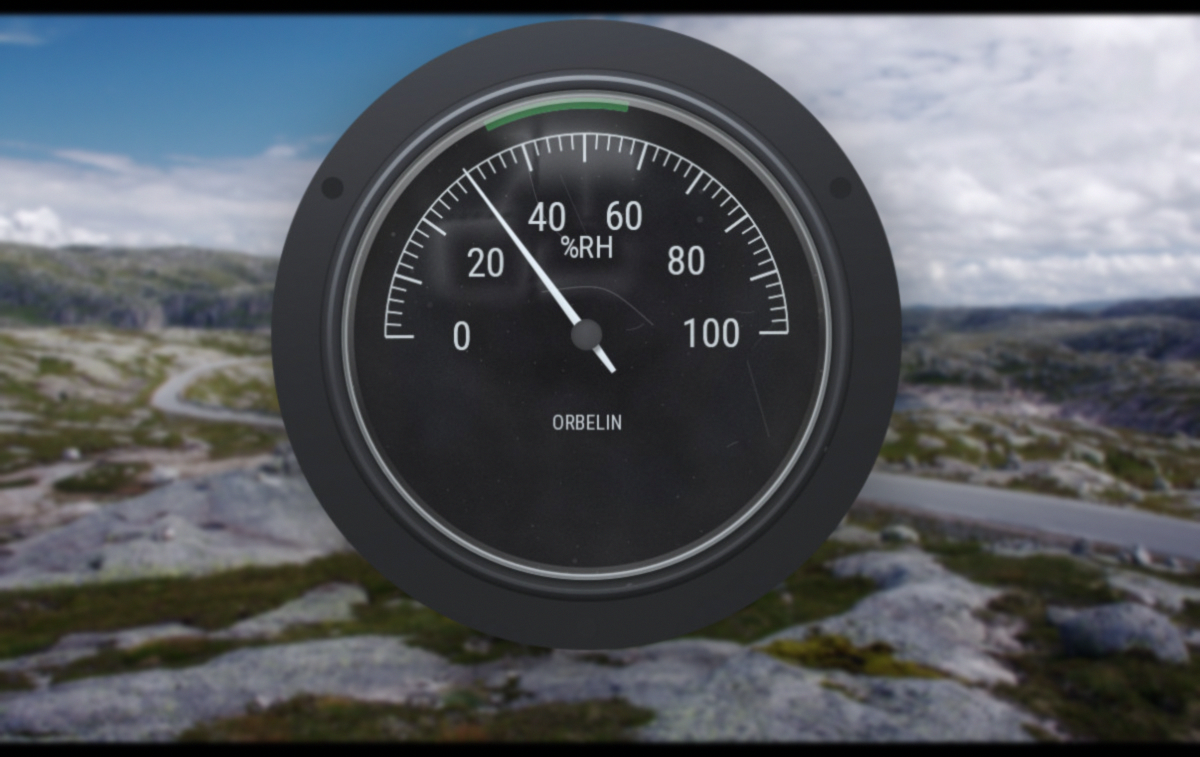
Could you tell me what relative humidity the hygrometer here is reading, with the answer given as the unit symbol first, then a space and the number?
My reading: % 30
